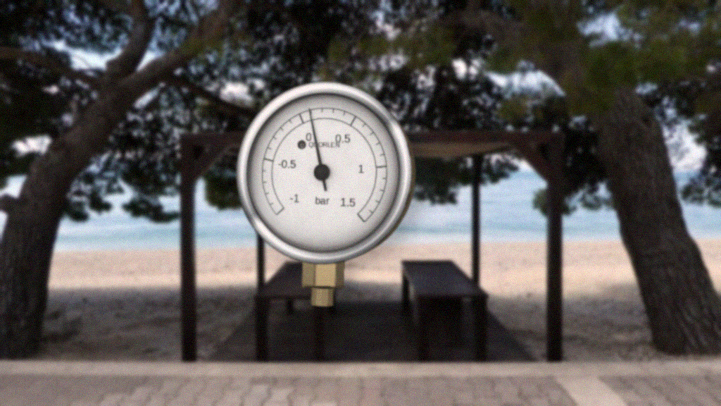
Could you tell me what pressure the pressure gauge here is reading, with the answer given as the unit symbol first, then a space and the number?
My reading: bar 0.1
